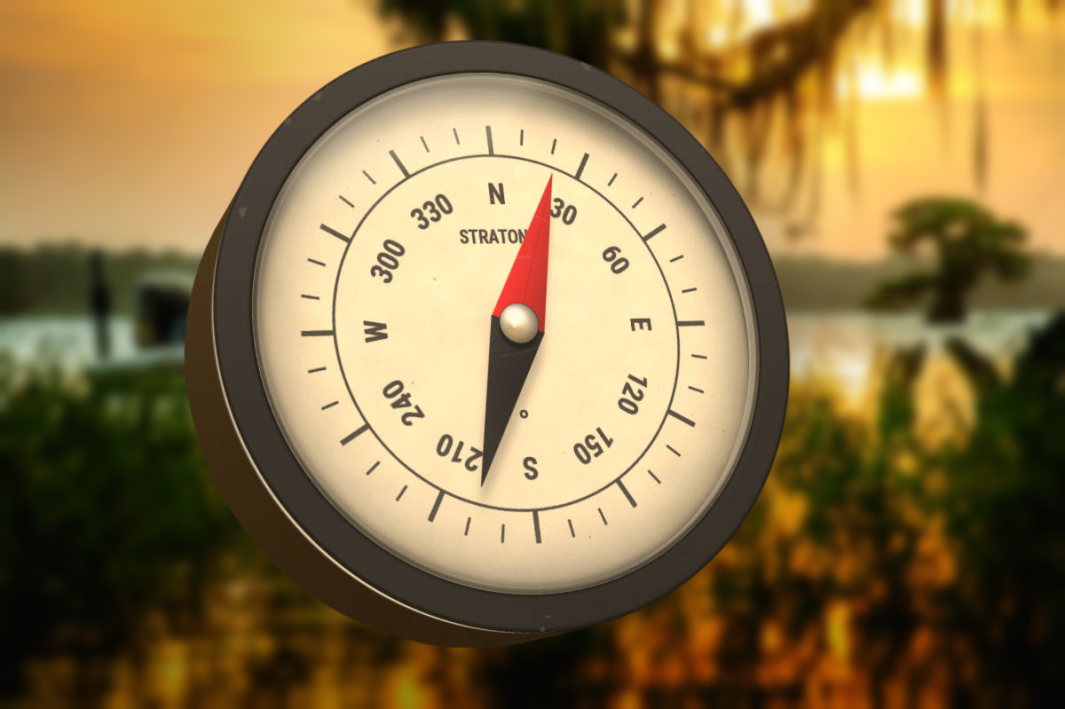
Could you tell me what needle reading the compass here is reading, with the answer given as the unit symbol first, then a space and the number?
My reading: ° 20
